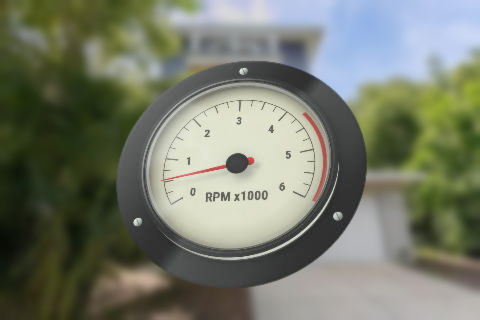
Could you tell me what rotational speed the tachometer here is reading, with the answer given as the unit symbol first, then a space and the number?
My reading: rpm 500
